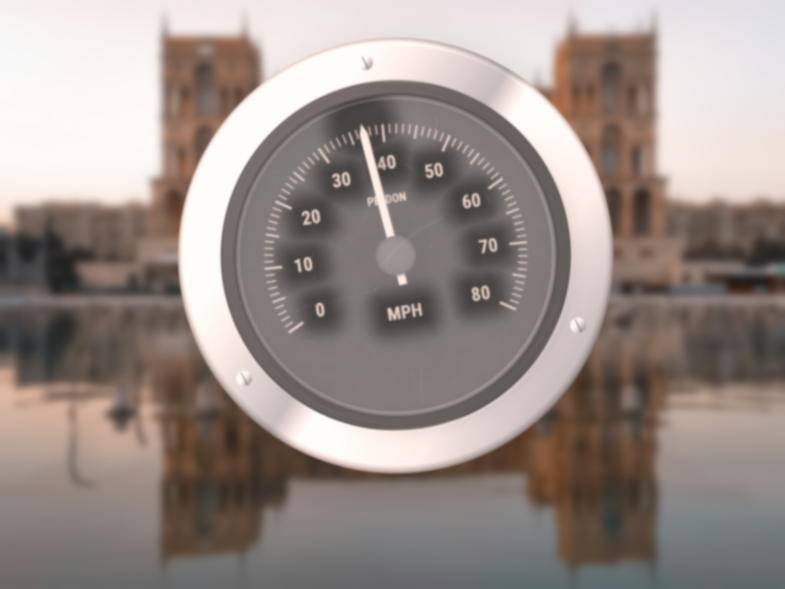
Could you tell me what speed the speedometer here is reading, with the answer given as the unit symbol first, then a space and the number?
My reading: mph 37
